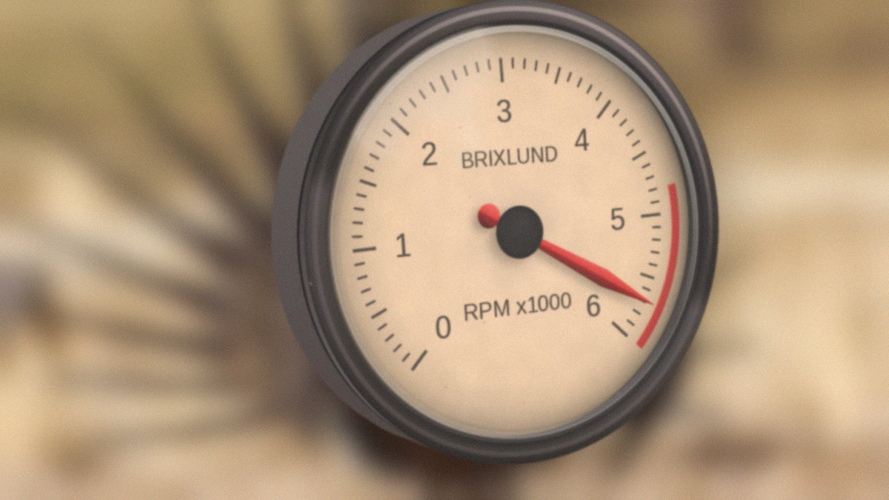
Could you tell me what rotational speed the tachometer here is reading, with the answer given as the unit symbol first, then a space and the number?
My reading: rpm 5700
